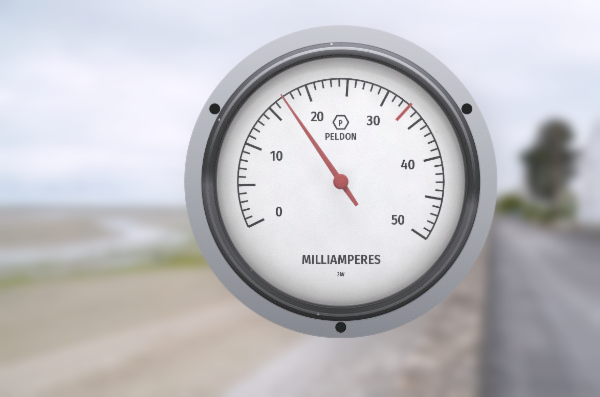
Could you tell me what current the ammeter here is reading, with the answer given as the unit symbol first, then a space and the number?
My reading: mA 17
